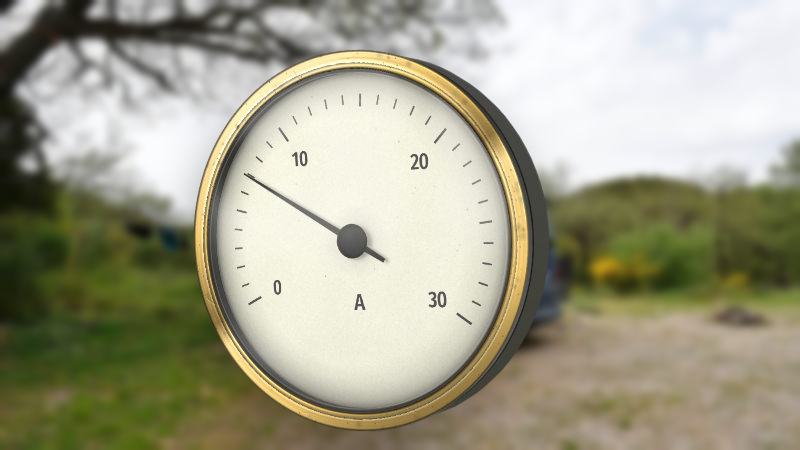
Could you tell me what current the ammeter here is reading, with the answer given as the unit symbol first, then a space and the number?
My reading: A 7
